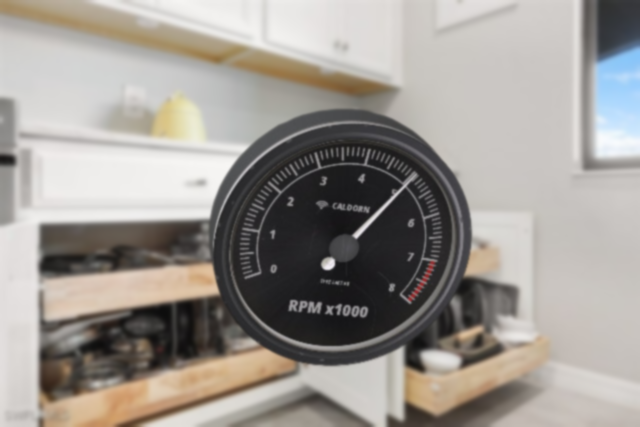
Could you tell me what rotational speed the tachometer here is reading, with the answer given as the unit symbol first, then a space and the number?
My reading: rpm 5000
